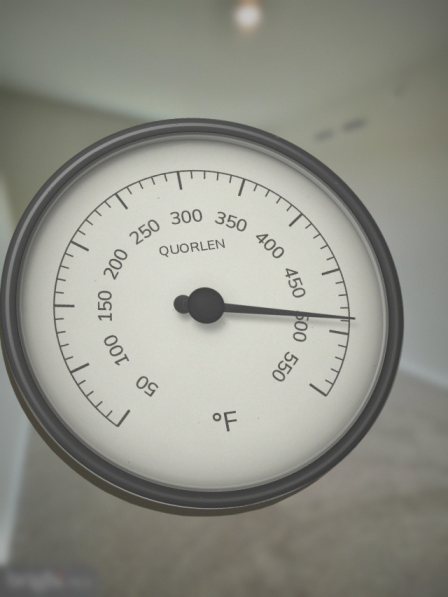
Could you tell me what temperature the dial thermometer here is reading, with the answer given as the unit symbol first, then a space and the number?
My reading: °F 490
